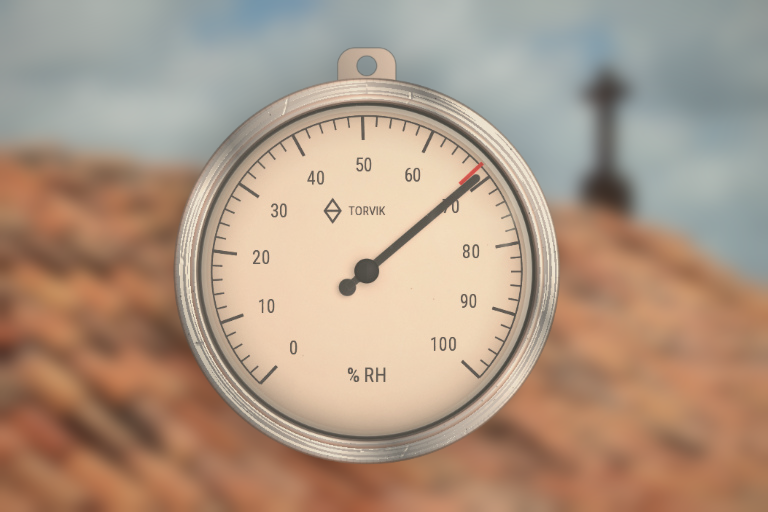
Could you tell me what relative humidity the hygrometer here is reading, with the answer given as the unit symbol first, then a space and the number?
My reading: % 69
